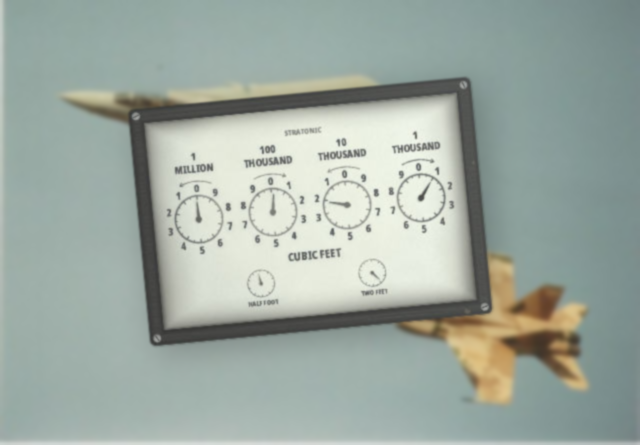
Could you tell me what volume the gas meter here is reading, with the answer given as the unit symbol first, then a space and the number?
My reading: ft³ 2100
